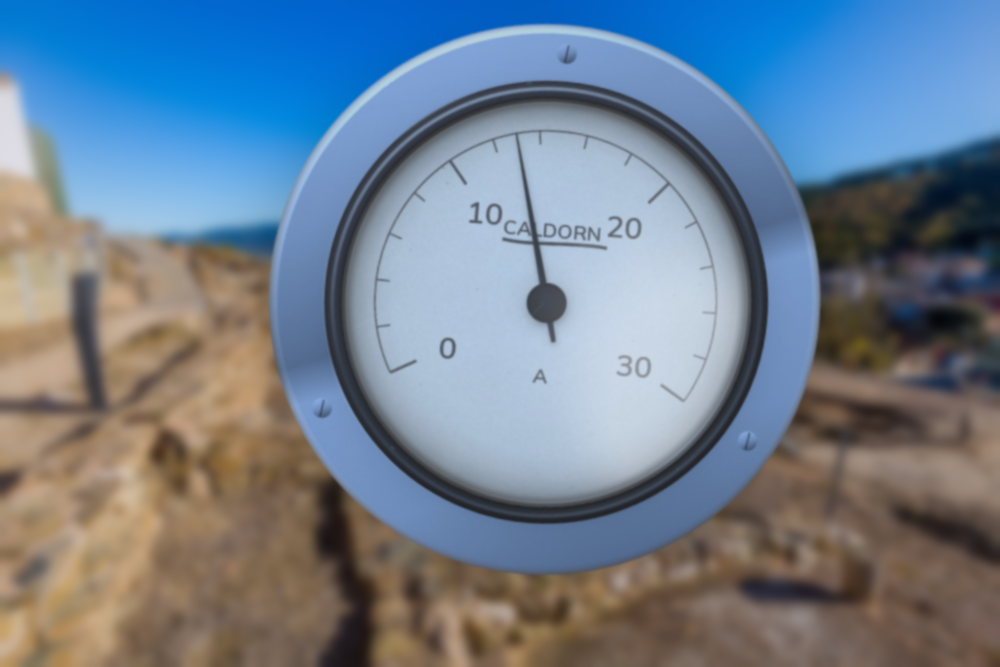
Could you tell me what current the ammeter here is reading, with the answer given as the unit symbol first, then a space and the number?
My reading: A 13
